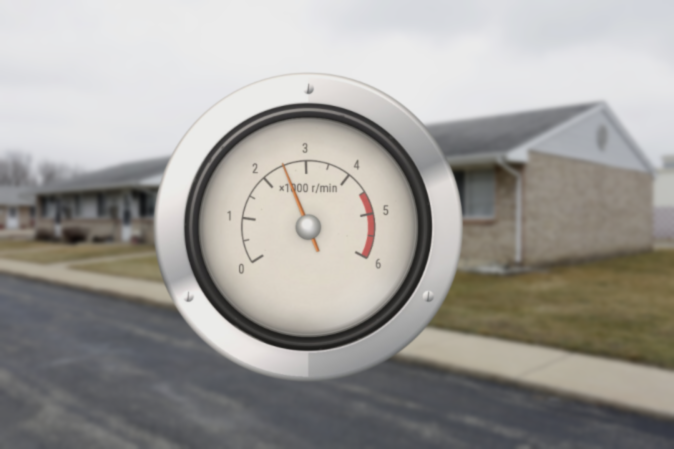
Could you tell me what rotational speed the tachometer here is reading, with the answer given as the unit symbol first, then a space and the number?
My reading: rpm 2500
